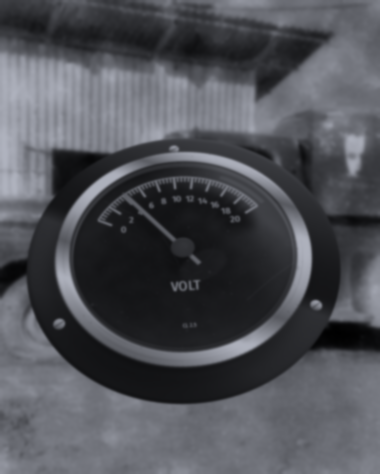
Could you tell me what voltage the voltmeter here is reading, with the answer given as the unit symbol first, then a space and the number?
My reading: V 4
